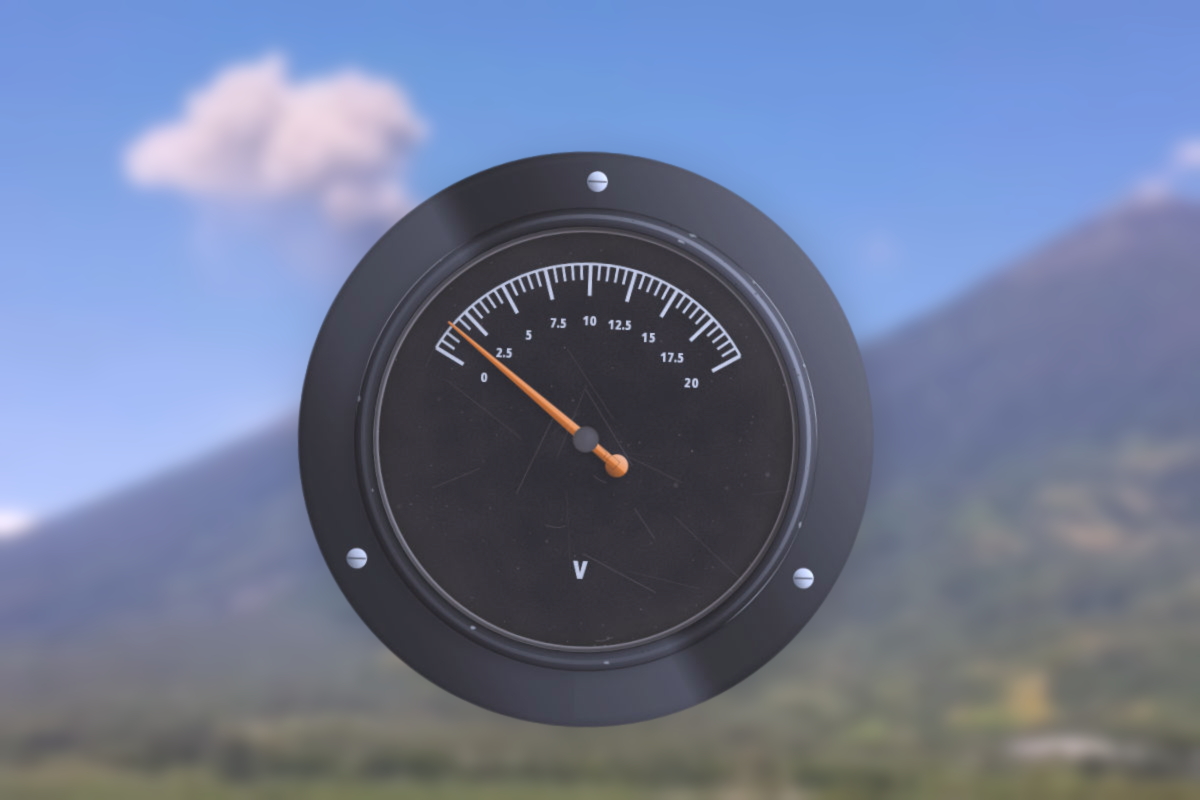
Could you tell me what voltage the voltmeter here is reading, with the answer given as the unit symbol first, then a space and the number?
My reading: V 1.5
